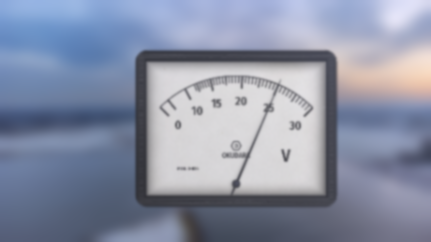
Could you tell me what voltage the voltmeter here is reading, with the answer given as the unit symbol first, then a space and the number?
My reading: V 25
